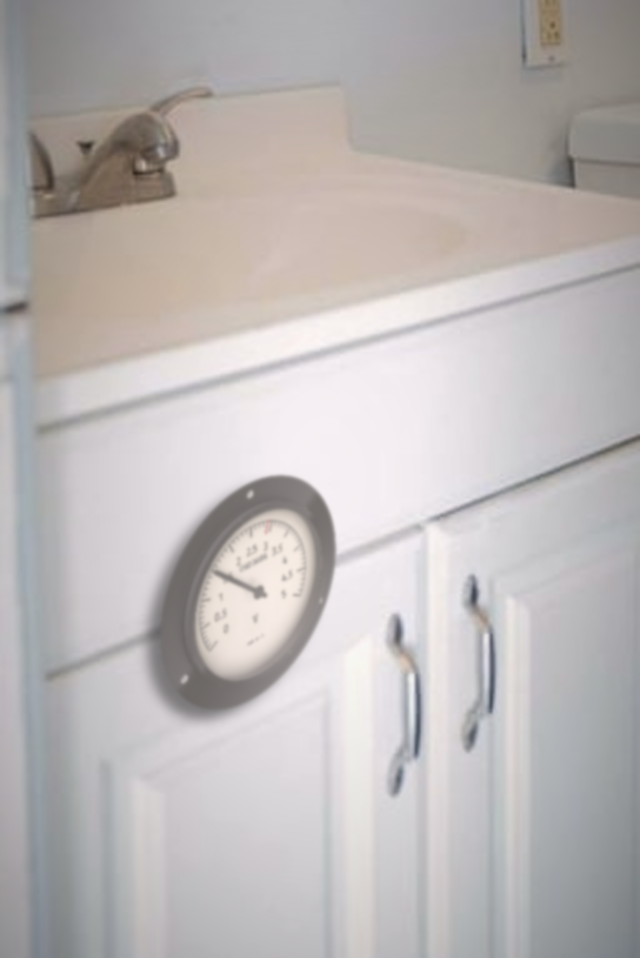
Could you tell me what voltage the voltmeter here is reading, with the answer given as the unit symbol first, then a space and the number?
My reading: V 1.5
